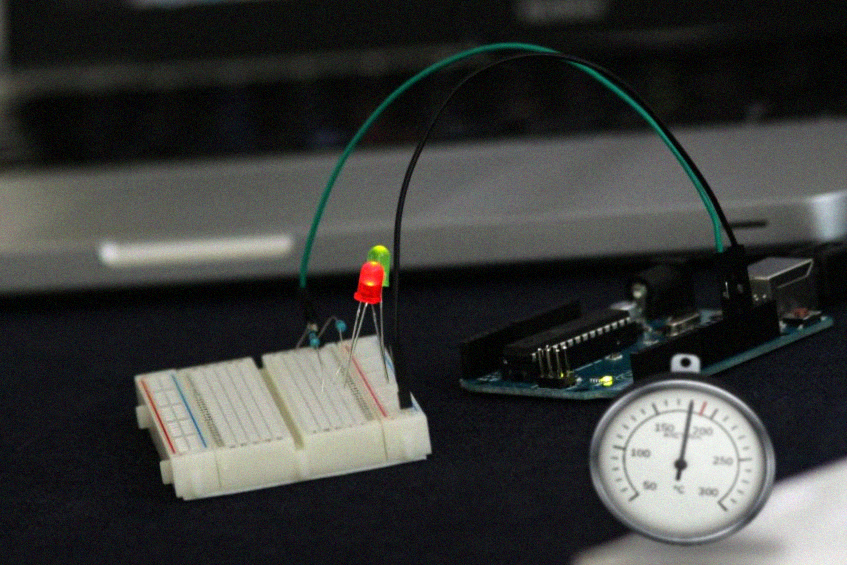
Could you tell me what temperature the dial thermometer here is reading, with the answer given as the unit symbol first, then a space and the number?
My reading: °C 180
